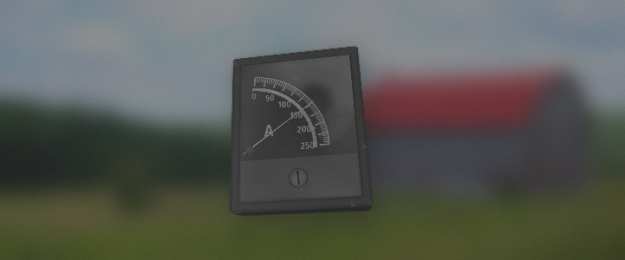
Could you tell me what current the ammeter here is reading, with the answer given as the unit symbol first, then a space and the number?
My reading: A 150
